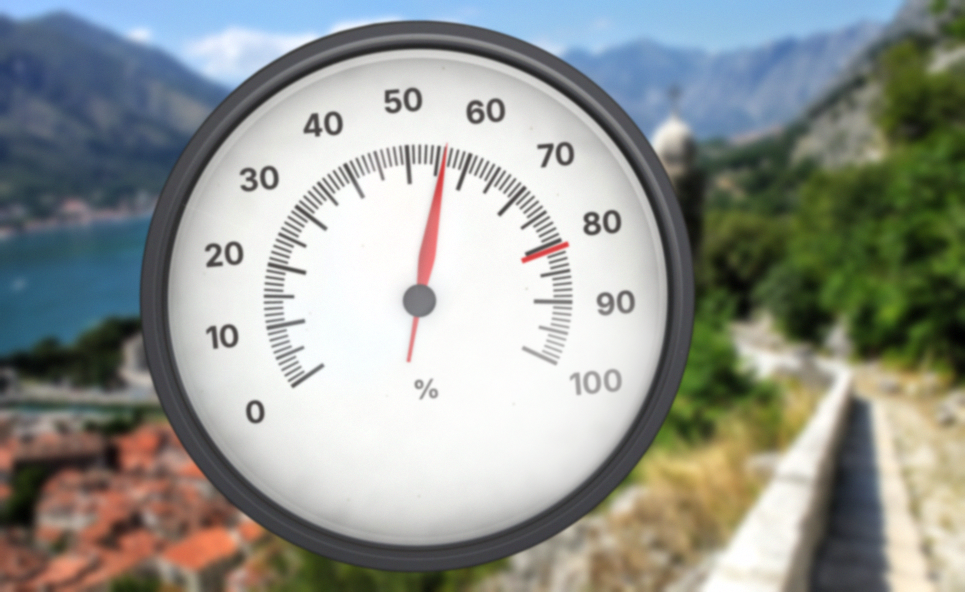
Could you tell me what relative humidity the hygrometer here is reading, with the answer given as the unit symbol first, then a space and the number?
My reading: % 56
